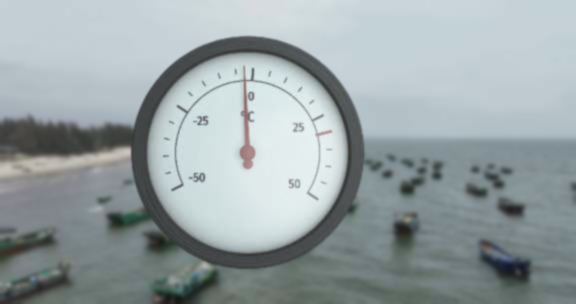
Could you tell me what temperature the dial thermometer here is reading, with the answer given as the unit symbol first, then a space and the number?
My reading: °C -2.5
